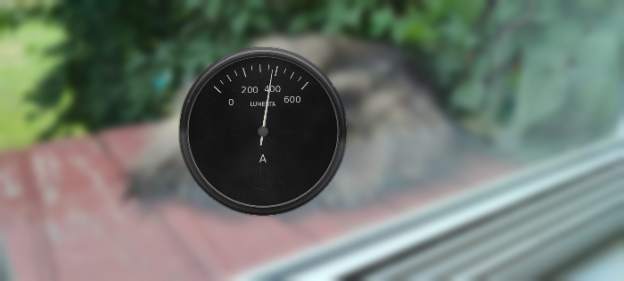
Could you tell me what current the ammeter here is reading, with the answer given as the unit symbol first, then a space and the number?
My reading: A 375
